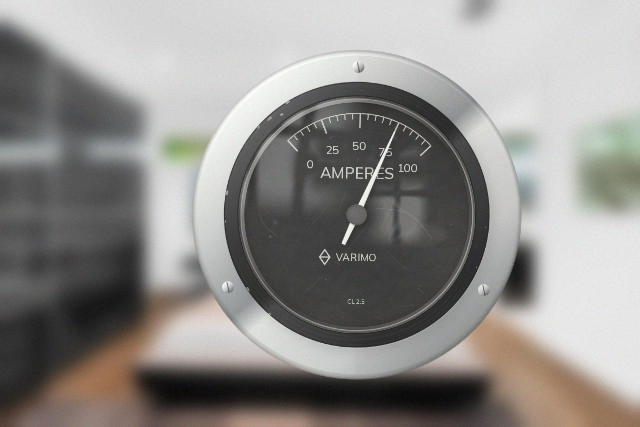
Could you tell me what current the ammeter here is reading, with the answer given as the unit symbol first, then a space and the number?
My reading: A 75
